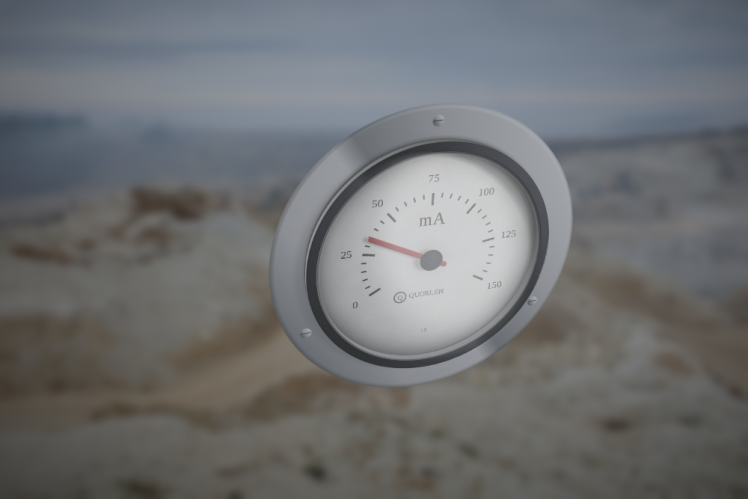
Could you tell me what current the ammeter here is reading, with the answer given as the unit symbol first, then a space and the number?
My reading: mA 35
